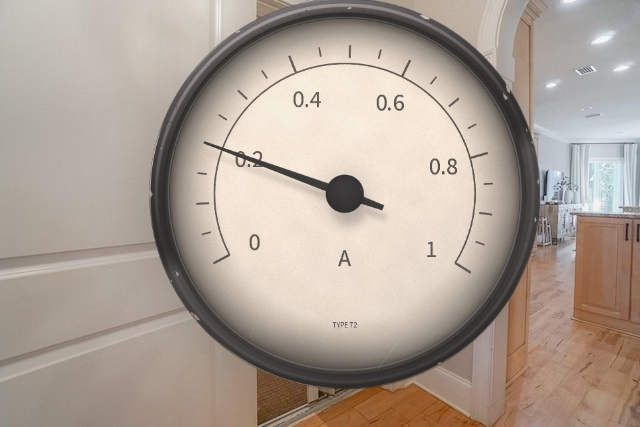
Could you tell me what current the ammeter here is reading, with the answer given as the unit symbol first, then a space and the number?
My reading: A 0.2
